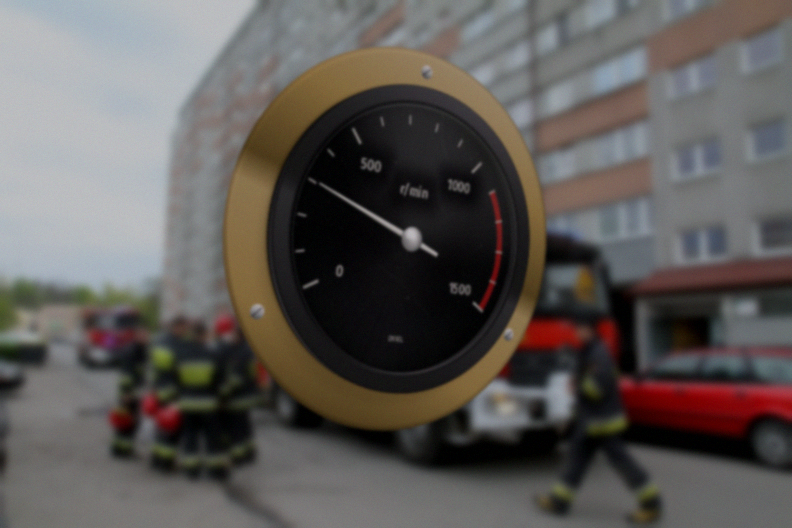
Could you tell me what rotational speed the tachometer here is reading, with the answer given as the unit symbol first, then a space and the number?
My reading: rpm 300
